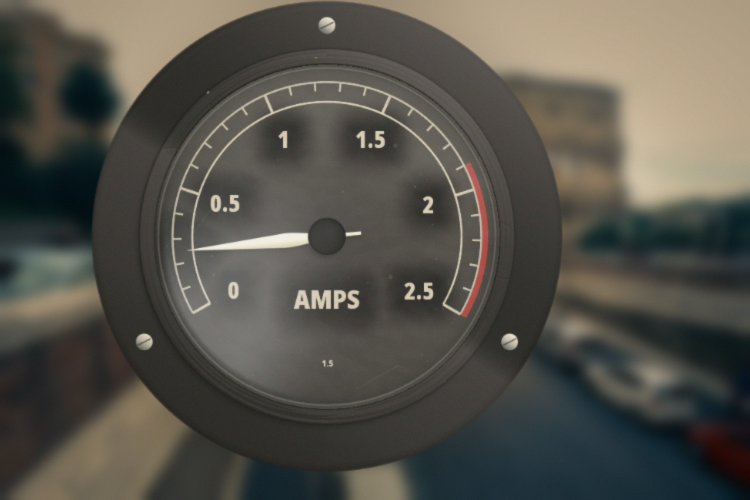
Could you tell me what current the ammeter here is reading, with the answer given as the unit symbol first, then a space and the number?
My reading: A 0.25
